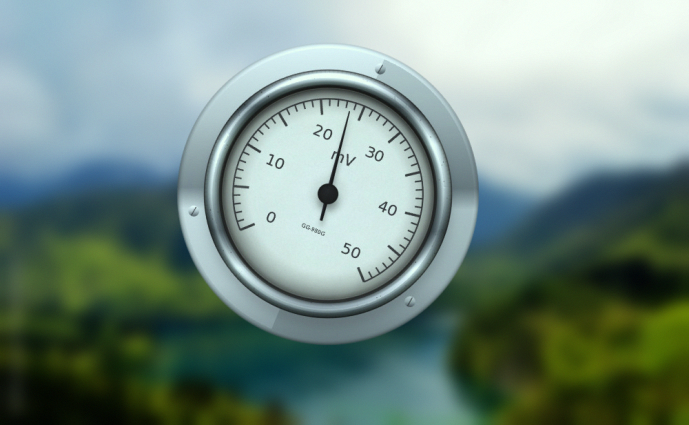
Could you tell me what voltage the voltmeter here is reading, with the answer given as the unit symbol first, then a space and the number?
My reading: mV 23.5
